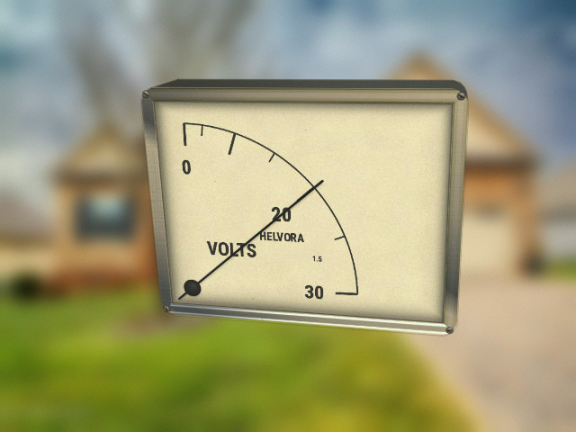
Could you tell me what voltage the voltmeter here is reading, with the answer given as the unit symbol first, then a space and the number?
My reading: V 20
